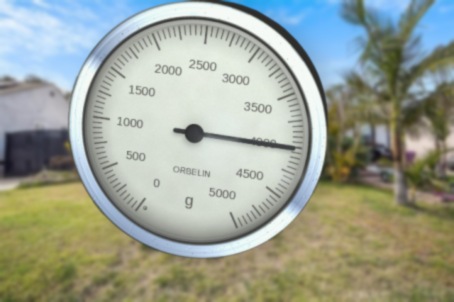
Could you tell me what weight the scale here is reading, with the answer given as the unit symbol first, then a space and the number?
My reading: g 4000
